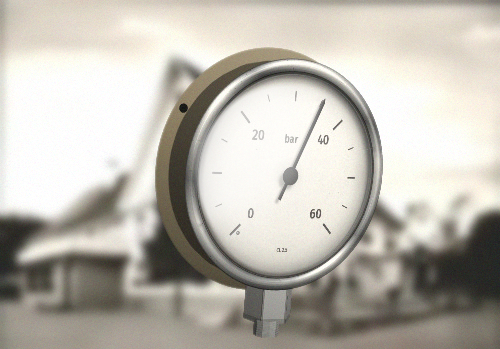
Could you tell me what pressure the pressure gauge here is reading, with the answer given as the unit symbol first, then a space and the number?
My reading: bar 35
